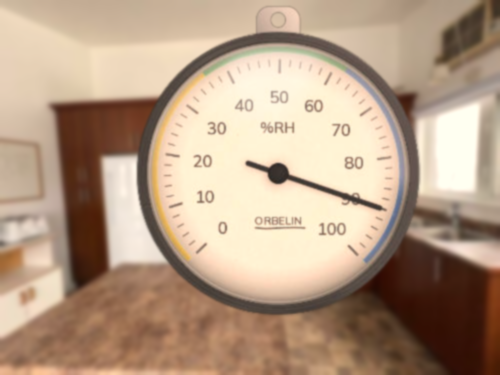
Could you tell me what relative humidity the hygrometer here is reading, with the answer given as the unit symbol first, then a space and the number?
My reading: % 90
